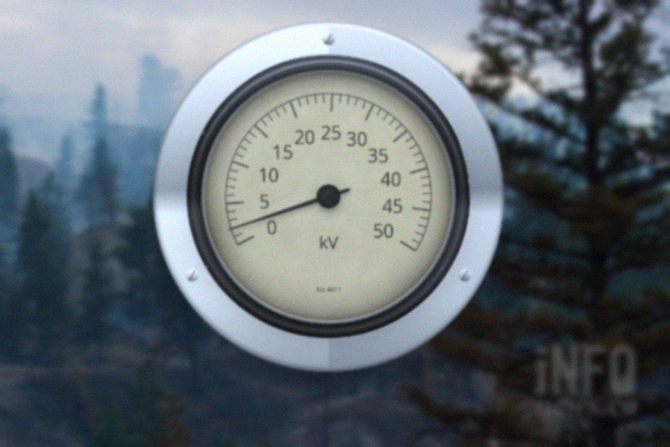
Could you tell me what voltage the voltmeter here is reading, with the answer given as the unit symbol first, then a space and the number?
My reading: kV 2
